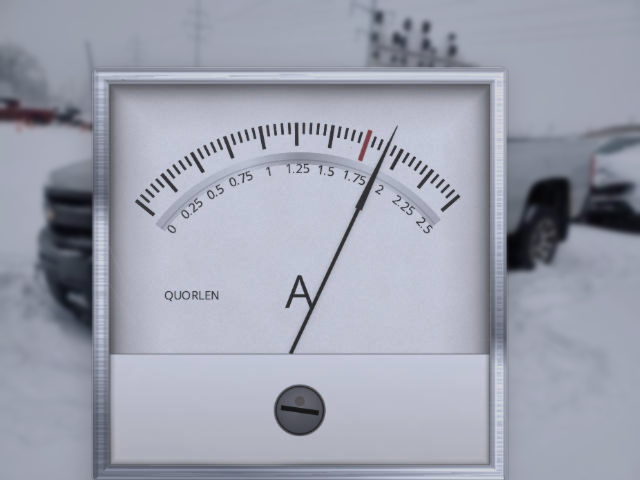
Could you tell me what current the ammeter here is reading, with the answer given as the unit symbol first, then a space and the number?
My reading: A 1.9
